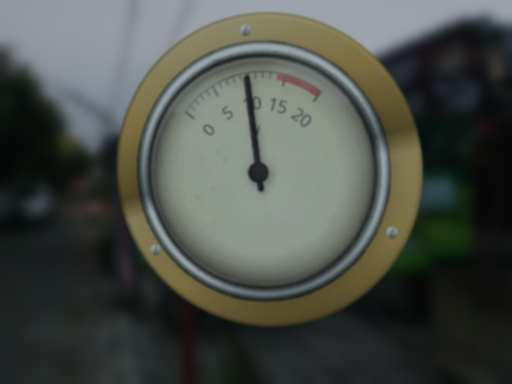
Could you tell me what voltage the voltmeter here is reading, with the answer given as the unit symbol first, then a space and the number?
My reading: V 10
